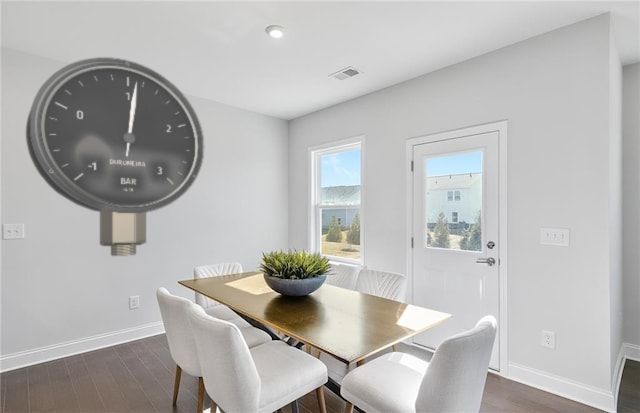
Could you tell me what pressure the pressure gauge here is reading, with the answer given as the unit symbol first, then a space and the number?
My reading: bar 1.1
